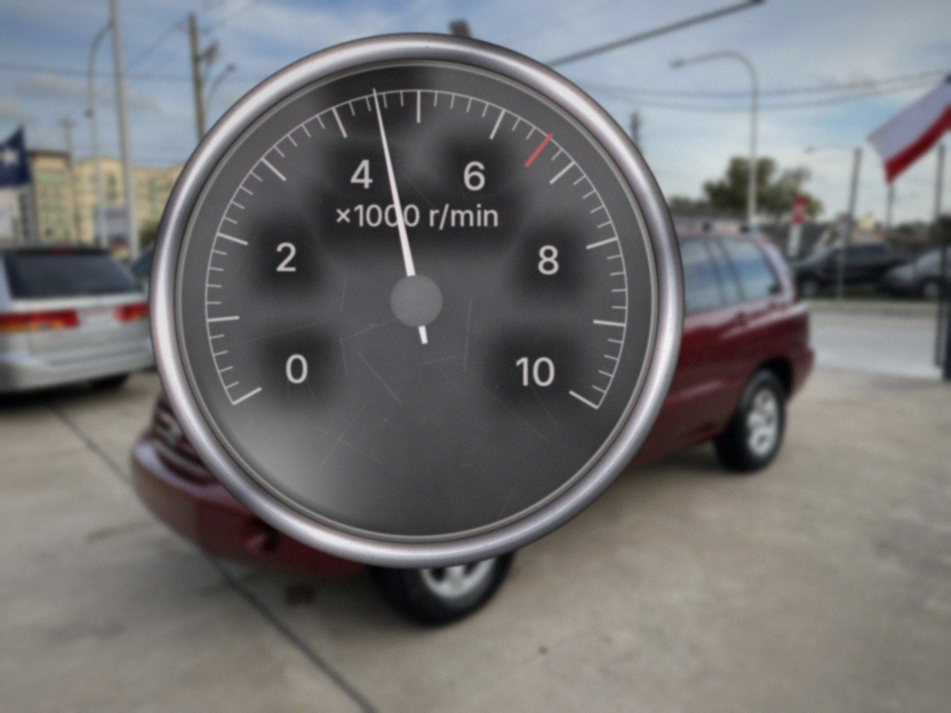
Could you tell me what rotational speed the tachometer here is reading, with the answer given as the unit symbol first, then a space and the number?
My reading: rpm 4500
